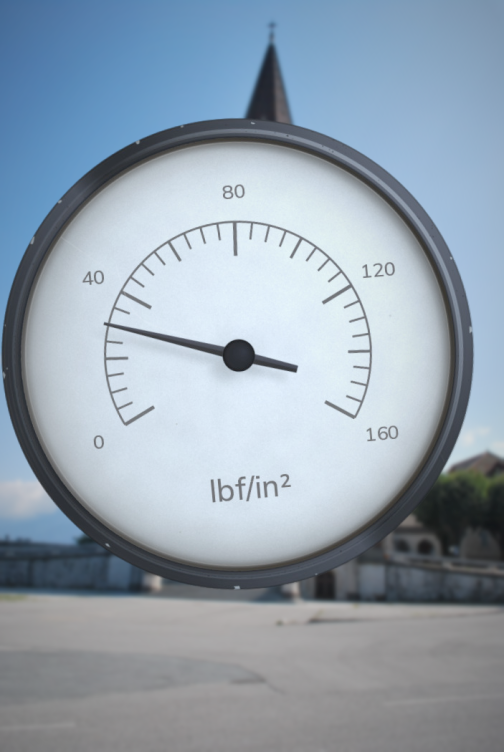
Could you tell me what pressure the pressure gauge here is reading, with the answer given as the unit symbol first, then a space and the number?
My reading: psi 30
